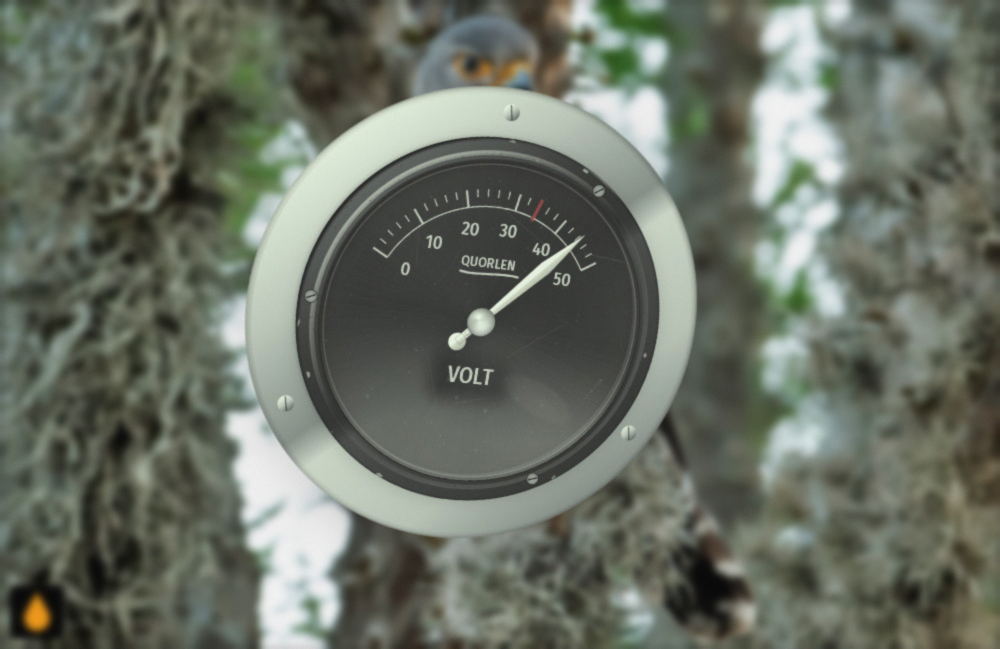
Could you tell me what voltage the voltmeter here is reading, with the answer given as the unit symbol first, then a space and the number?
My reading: V 44
